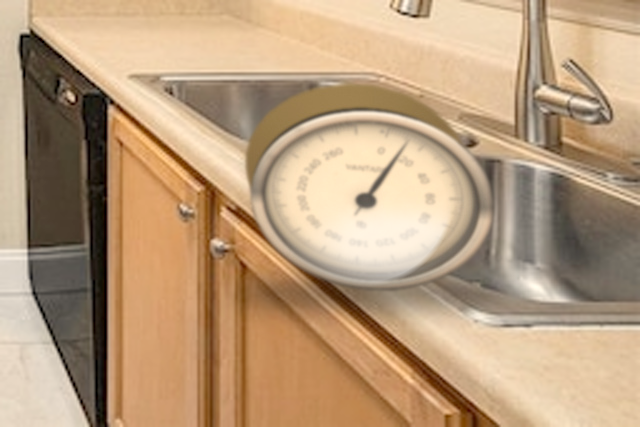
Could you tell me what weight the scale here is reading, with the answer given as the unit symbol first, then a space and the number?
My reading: lb 10
